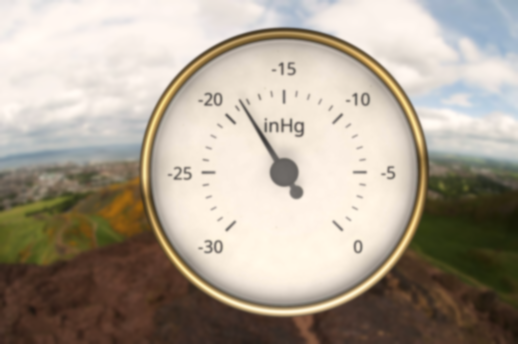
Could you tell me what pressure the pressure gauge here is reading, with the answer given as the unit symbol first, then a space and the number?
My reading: inHg -18.5
